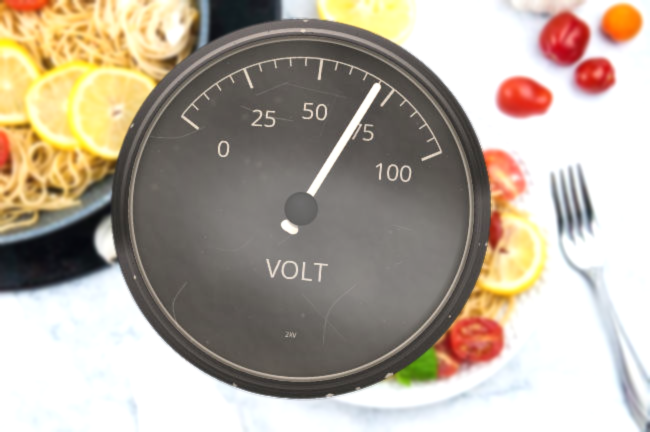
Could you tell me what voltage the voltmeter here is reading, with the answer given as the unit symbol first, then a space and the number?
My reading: V 70
